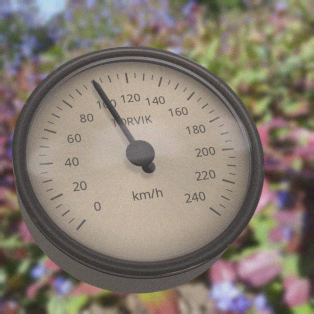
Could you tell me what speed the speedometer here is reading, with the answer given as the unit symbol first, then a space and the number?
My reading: km/h 100
